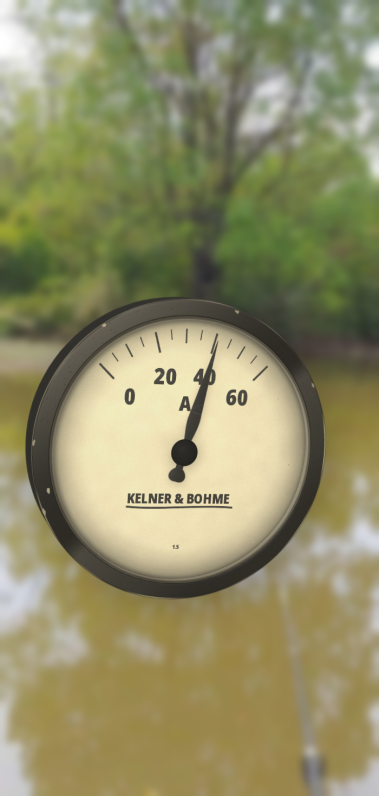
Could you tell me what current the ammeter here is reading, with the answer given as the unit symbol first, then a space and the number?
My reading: A 40
